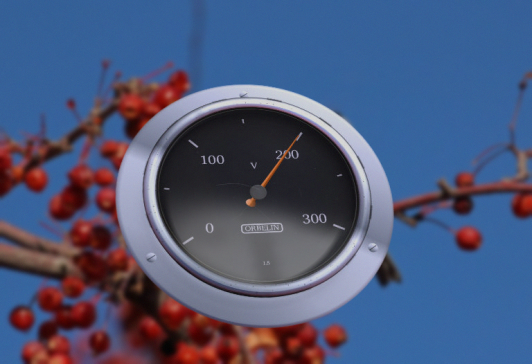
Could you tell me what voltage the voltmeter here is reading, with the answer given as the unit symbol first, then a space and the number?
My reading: V 200
